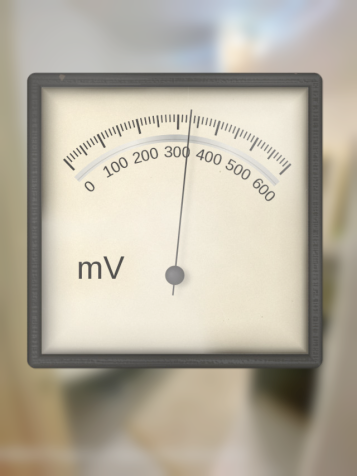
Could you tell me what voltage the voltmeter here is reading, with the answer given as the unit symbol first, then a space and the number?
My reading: mV 330
